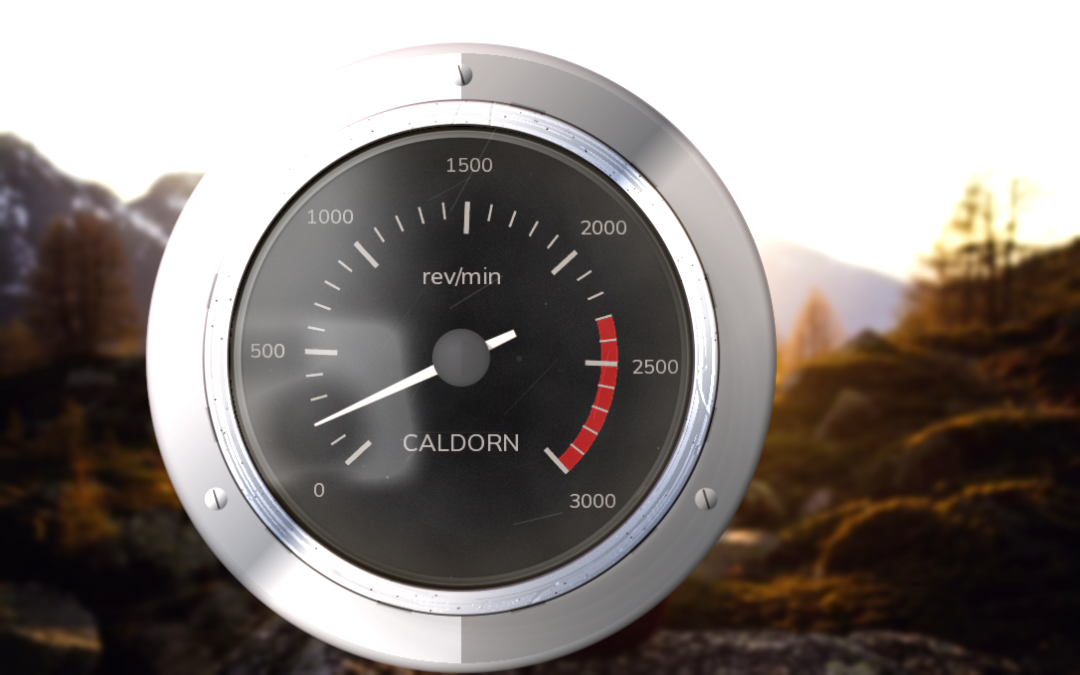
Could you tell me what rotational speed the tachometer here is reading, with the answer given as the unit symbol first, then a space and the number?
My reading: rpm 200
